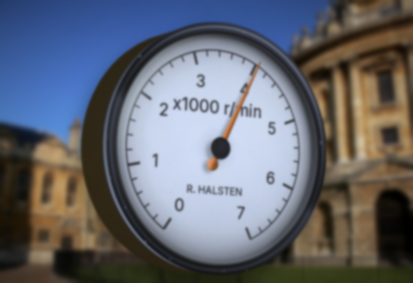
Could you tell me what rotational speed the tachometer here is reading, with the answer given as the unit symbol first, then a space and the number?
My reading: rpm 4000
